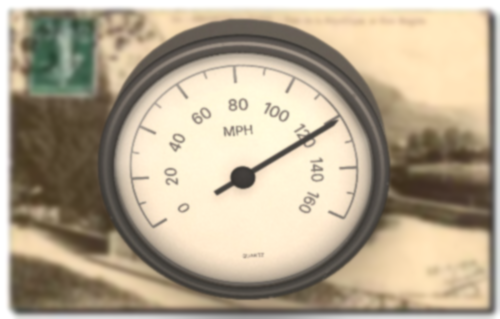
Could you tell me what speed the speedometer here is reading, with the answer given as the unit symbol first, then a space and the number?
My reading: mph 120
